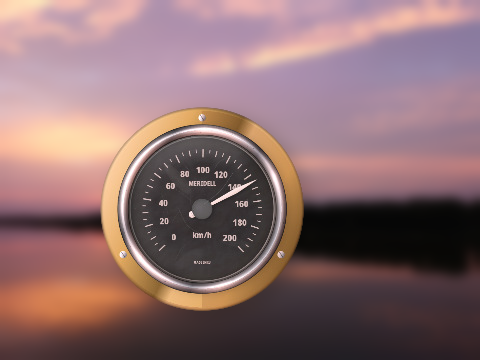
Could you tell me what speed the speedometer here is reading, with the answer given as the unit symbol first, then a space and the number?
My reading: km/h 145
